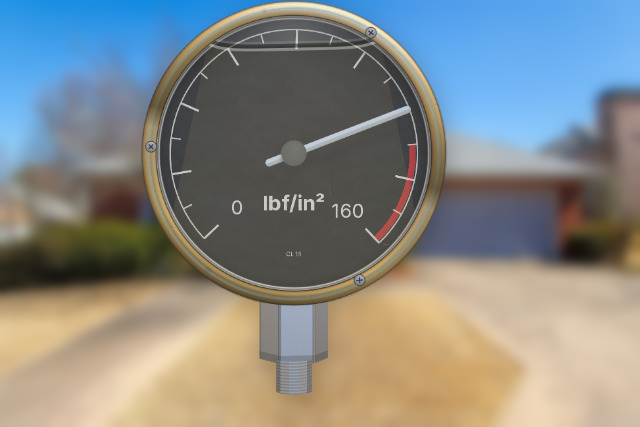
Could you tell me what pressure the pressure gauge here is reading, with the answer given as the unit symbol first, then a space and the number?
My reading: psi 120
